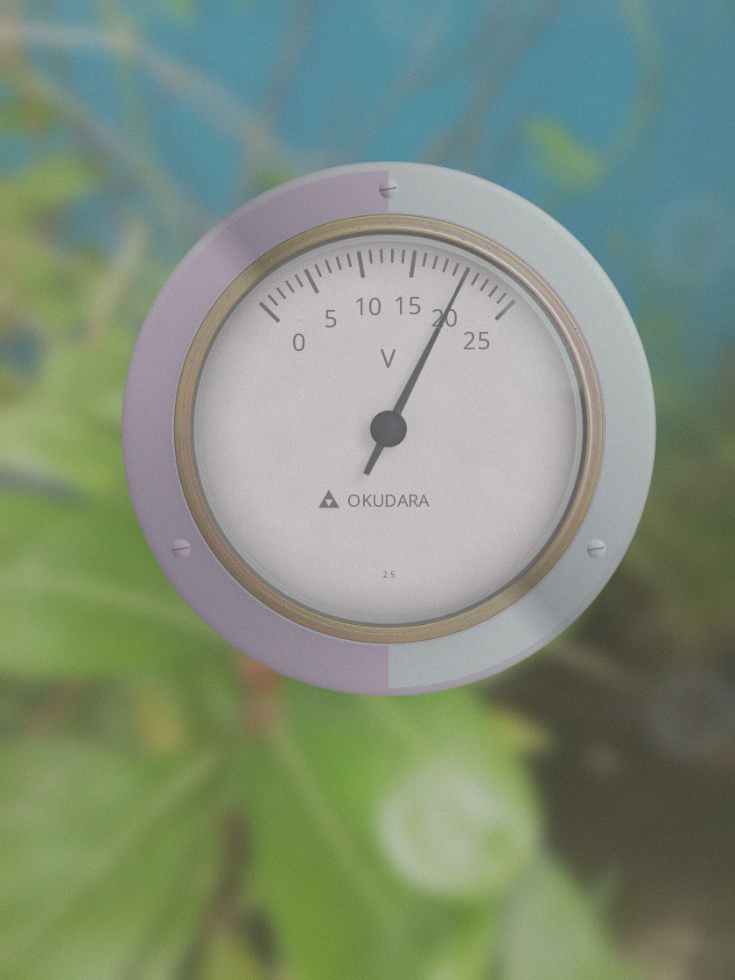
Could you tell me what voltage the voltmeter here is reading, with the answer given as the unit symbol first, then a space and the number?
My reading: V 20
